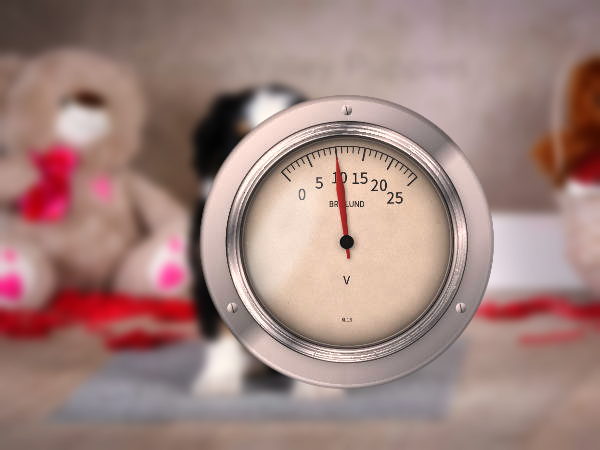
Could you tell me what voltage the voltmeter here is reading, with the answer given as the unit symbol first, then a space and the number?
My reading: V 10
